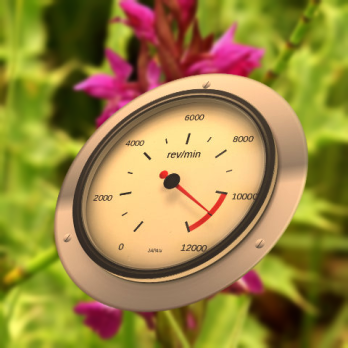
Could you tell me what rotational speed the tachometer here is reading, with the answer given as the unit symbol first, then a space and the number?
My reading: rpm 11000
